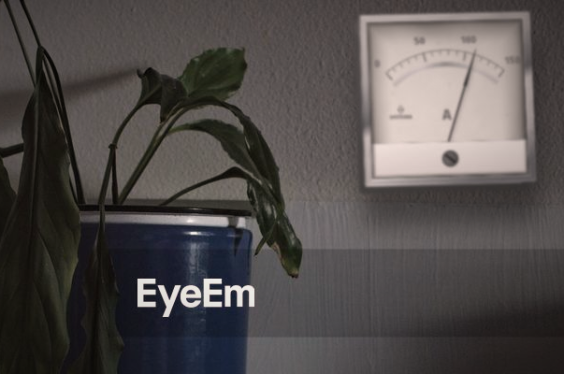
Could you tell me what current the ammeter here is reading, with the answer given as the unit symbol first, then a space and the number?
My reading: A 110
